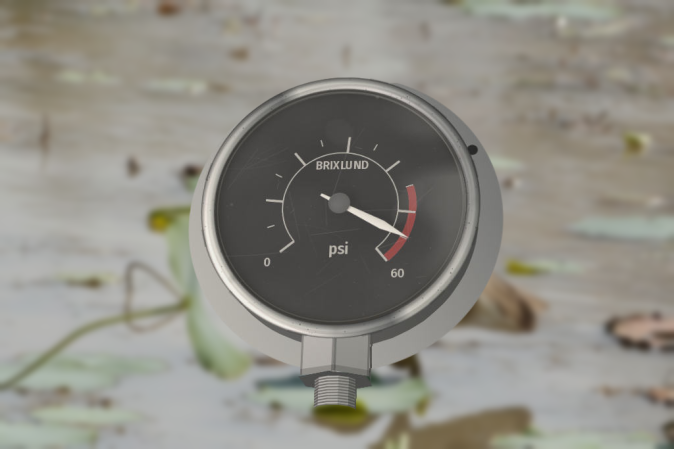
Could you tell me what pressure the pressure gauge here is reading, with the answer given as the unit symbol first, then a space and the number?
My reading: psi 55
